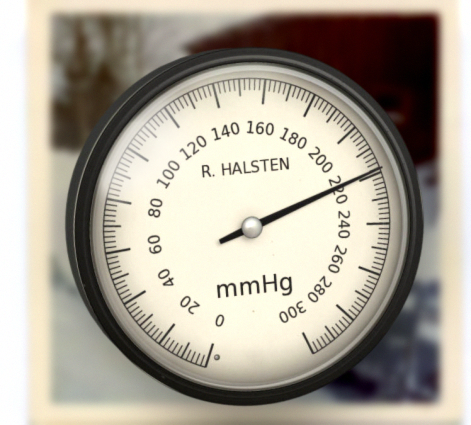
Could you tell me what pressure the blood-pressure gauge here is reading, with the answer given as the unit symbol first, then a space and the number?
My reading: mmHg 218
